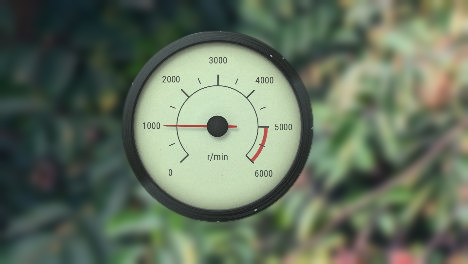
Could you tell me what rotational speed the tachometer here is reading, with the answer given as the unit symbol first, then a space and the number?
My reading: rpm 1000
